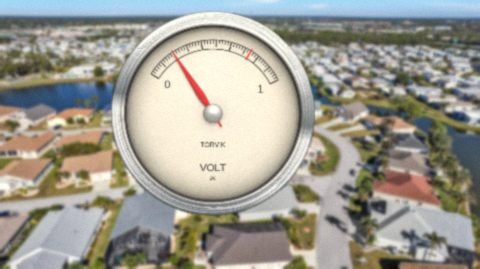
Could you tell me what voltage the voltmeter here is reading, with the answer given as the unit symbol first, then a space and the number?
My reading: V 0.2
